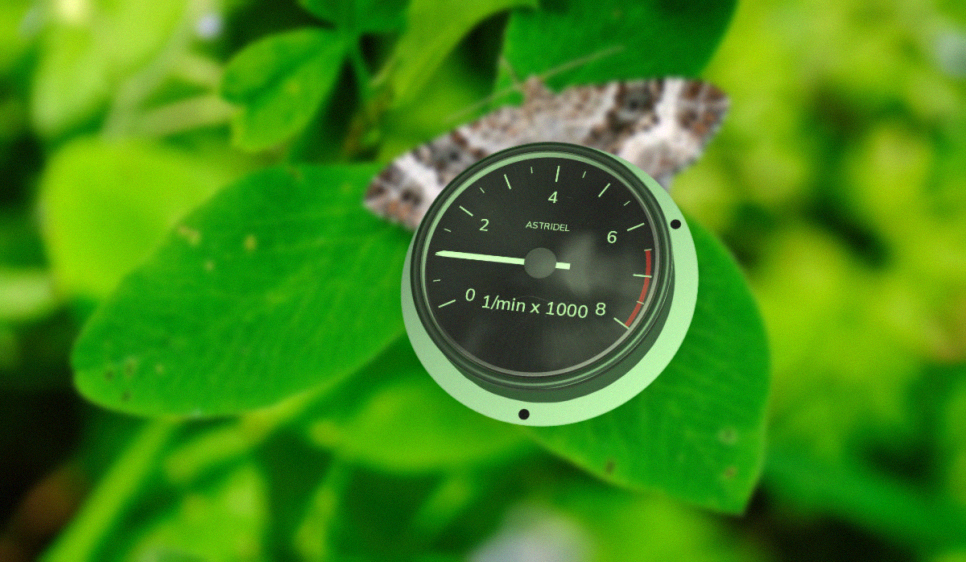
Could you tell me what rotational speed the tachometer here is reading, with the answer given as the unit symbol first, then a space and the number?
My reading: rpm 1000
